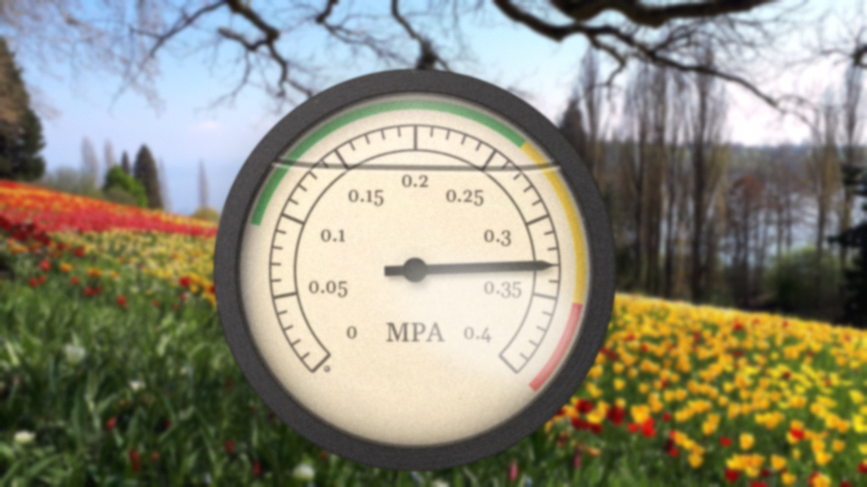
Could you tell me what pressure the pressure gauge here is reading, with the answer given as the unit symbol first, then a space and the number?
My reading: MPa 0.33
